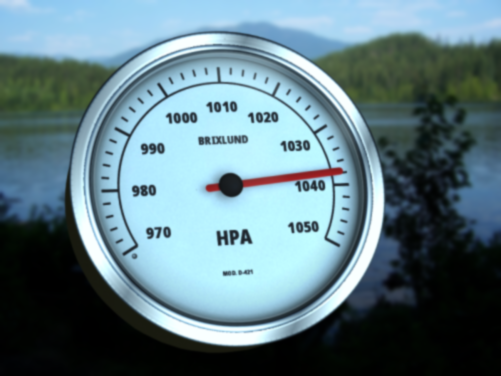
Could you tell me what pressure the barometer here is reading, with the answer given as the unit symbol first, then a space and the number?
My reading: hPa 1038
